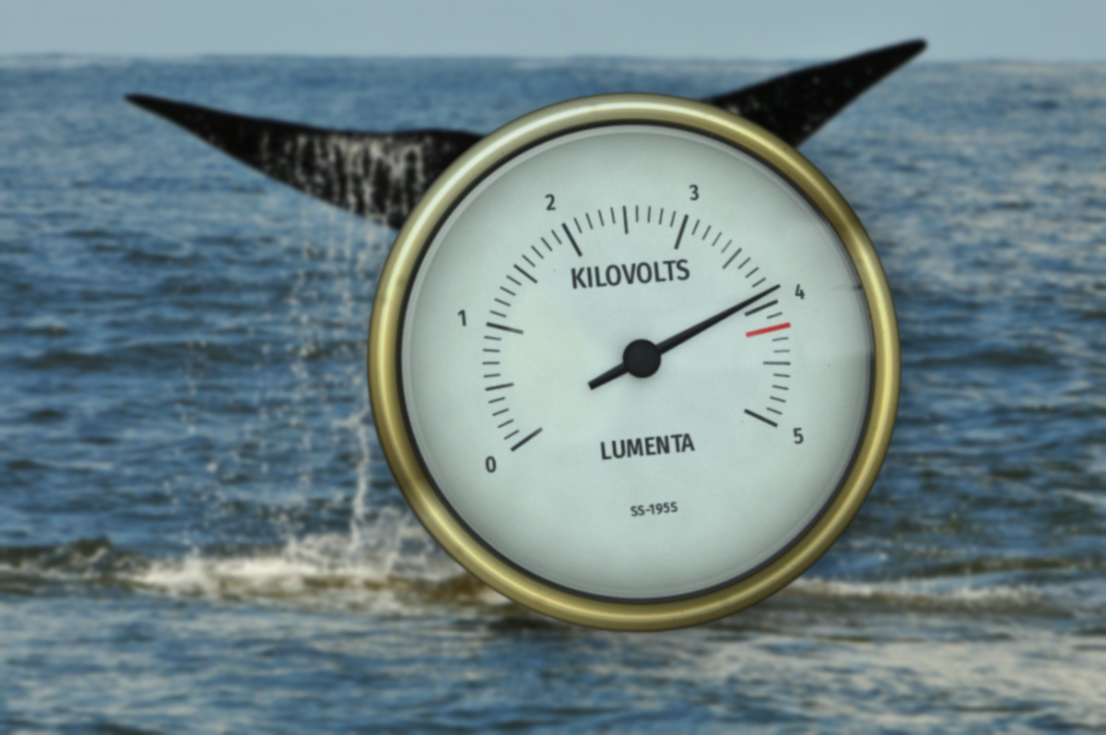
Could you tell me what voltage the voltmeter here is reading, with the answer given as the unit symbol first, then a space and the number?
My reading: kV 3.9
